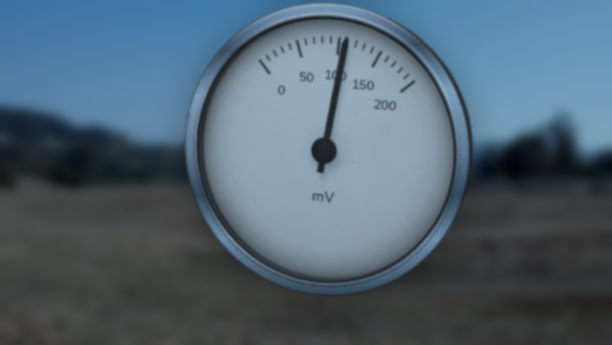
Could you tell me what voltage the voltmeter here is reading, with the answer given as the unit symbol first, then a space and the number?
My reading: mV 110
